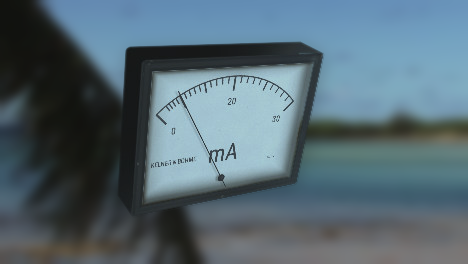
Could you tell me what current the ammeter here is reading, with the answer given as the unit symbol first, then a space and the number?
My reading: mA 10
